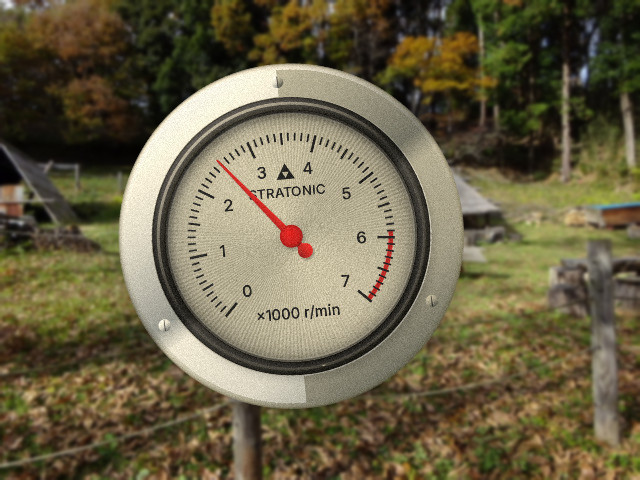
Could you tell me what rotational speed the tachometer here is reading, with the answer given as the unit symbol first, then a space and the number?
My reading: rpm 2500
